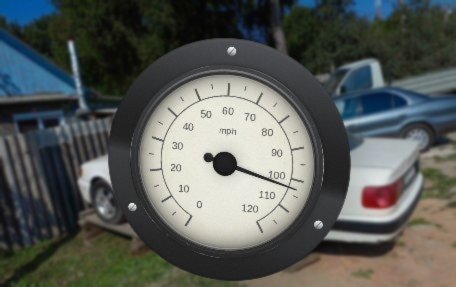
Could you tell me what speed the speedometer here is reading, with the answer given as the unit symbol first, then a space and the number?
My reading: mph 102.5
